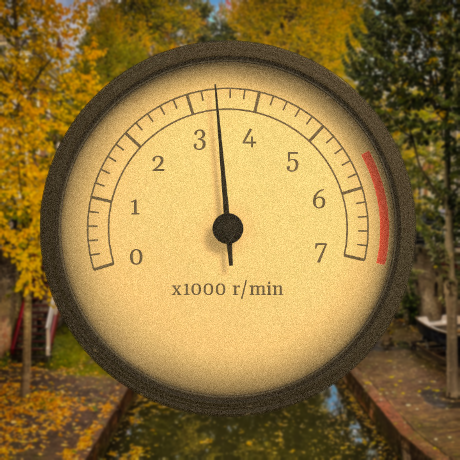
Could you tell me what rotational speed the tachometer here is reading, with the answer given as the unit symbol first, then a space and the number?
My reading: rpm 3400
